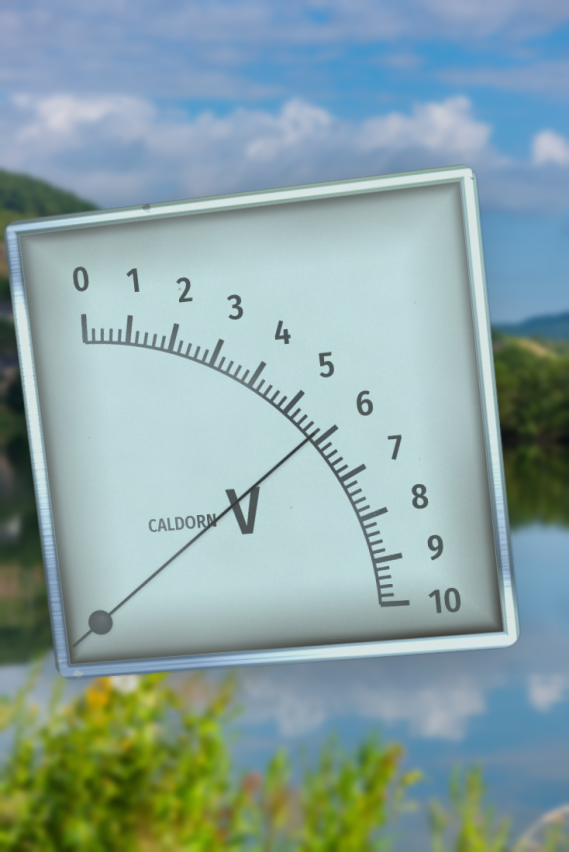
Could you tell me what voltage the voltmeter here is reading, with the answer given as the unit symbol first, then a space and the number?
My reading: V 5.8
